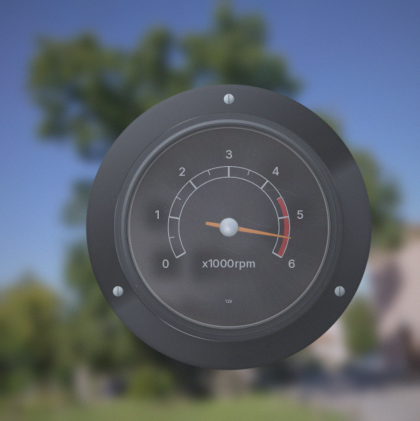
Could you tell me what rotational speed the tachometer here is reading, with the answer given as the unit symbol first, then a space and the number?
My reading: rpm 5500
